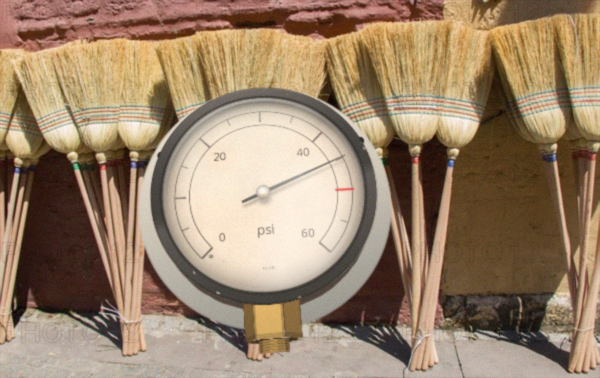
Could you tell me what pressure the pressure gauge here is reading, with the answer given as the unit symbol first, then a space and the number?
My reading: psi 45
